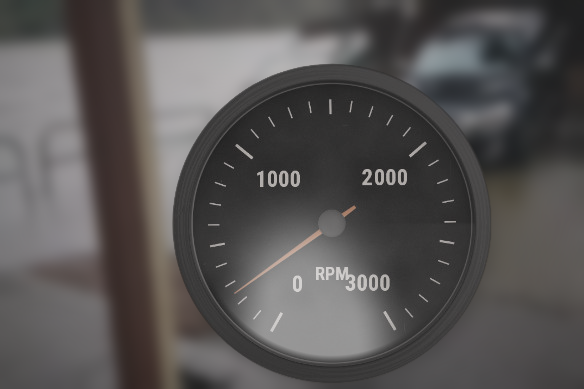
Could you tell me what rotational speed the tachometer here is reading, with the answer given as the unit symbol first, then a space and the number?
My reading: rpm 250
